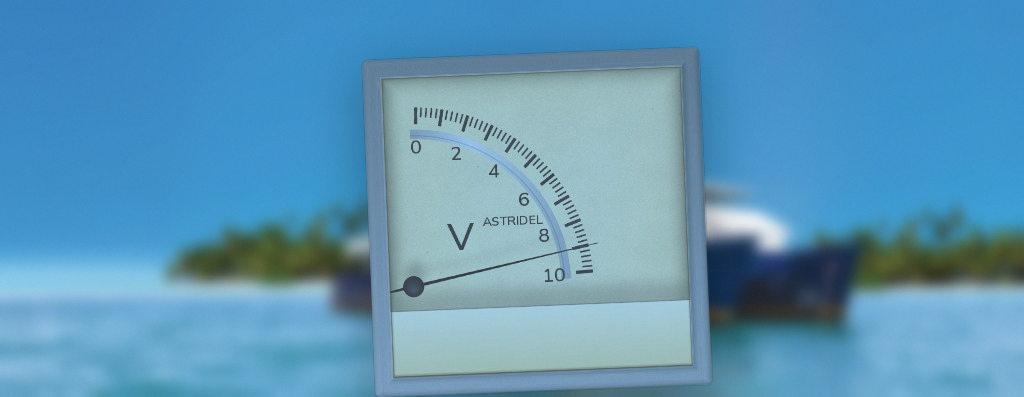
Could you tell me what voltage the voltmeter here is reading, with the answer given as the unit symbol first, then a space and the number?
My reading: V 9
